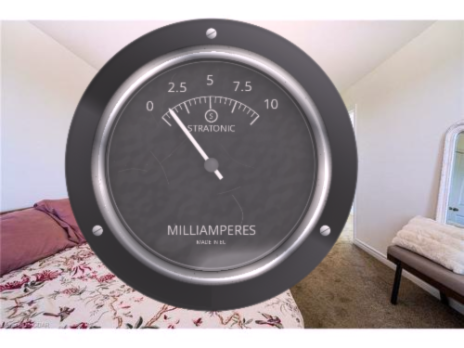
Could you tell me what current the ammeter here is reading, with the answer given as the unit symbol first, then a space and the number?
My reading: mA 1
